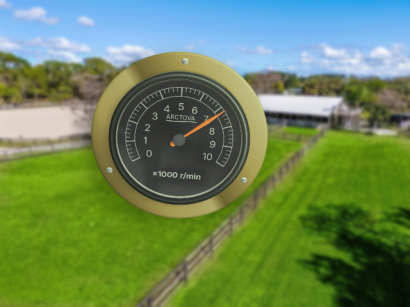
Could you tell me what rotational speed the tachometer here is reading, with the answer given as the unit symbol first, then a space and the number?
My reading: rpm 7200
